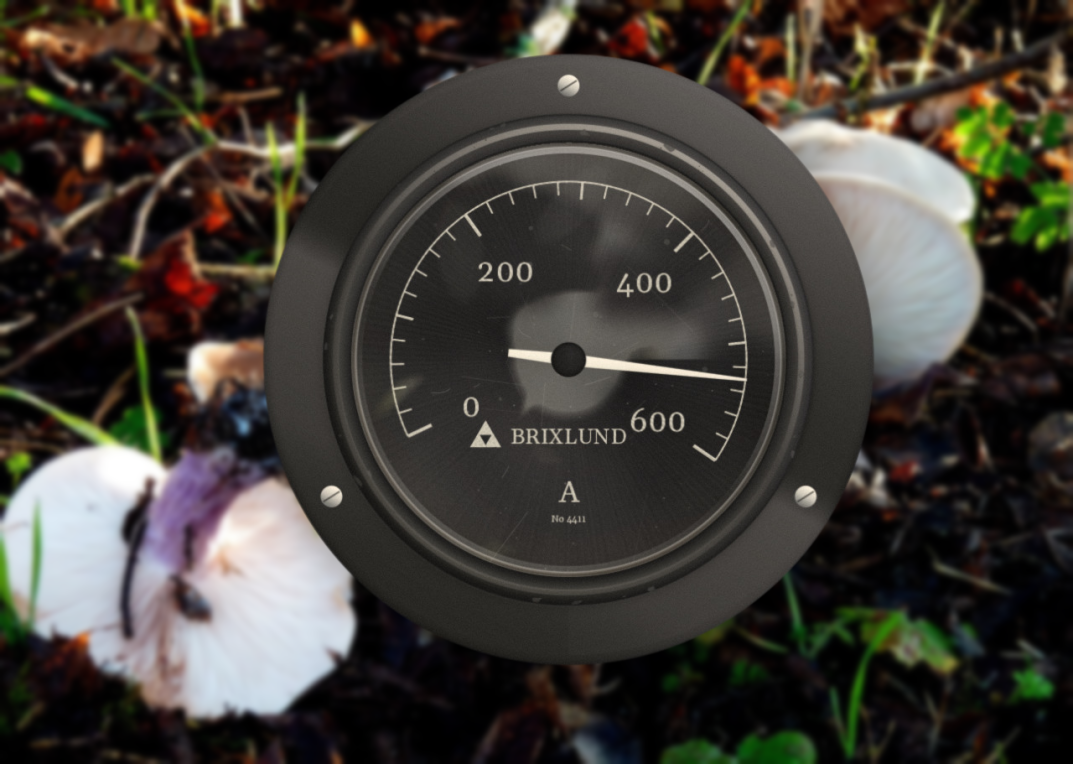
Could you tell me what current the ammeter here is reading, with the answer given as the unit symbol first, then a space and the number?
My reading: A 530
